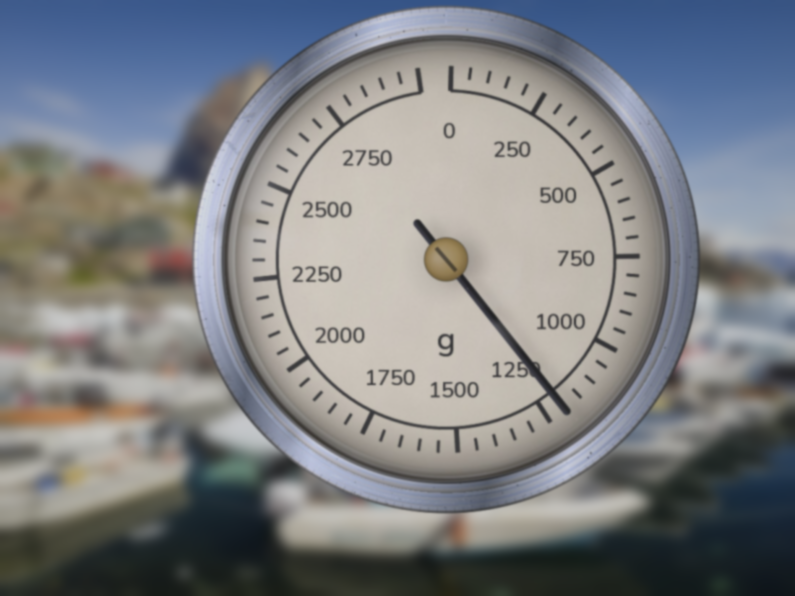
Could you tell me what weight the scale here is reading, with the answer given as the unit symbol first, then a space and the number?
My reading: g 1200
